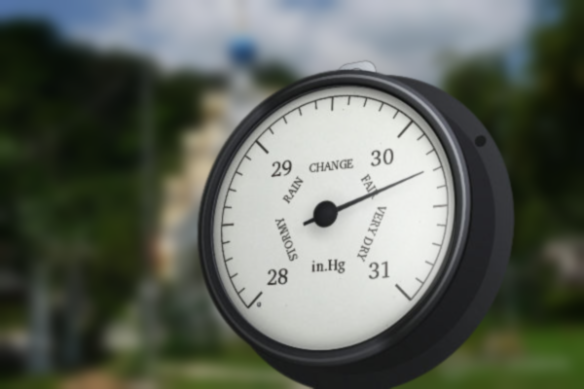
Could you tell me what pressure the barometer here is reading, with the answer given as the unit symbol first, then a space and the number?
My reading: inHg 30.3
